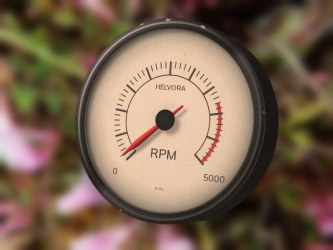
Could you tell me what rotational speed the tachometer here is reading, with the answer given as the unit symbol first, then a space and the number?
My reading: rpm 100
